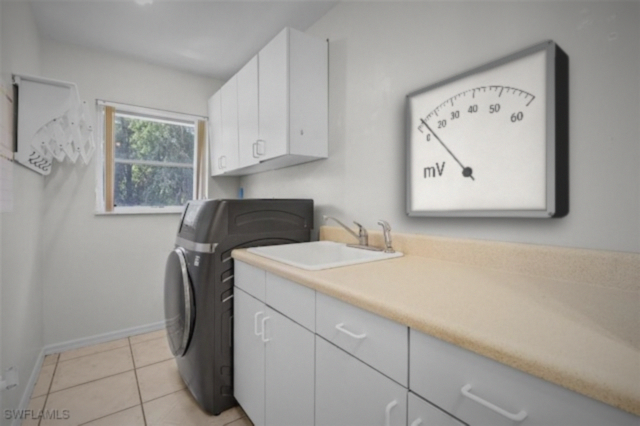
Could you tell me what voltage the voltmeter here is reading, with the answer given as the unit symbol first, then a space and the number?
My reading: mV 10
